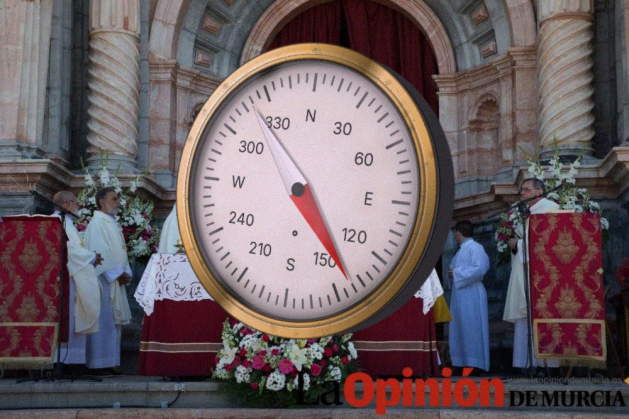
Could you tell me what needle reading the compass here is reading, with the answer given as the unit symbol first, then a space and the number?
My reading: ° 140
